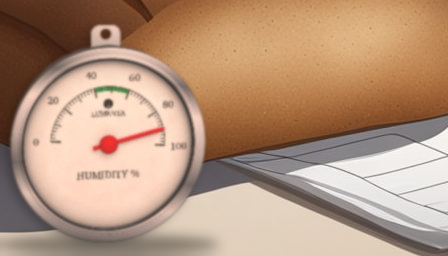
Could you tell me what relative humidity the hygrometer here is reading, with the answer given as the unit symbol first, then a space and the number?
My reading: % 90
